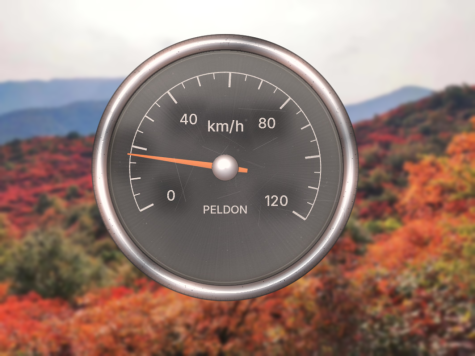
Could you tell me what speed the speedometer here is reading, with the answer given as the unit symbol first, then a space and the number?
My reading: km/h 17.5
